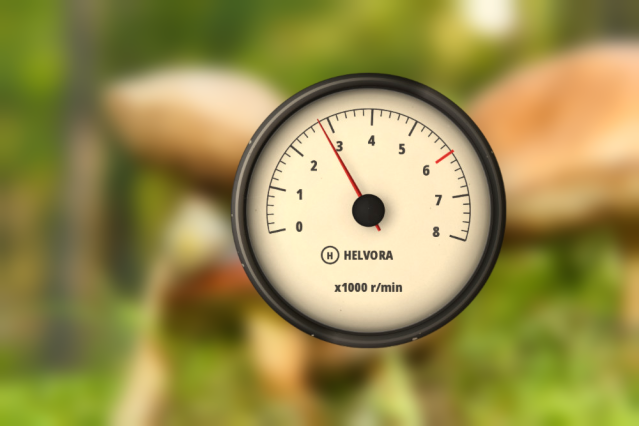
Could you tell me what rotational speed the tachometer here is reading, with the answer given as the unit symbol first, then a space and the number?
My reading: rpm 2800
